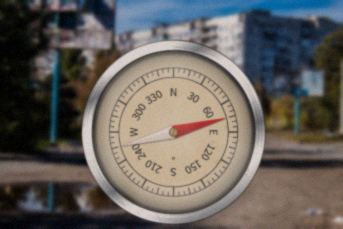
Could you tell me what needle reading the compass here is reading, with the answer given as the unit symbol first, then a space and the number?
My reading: ° 75
